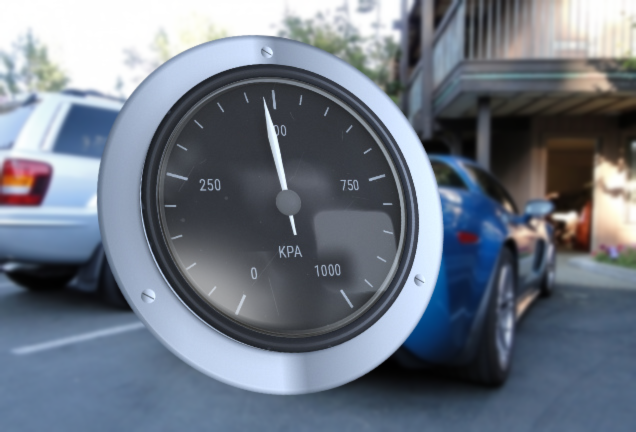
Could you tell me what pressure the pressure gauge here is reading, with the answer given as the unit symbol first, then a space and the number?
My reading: kPa 475
